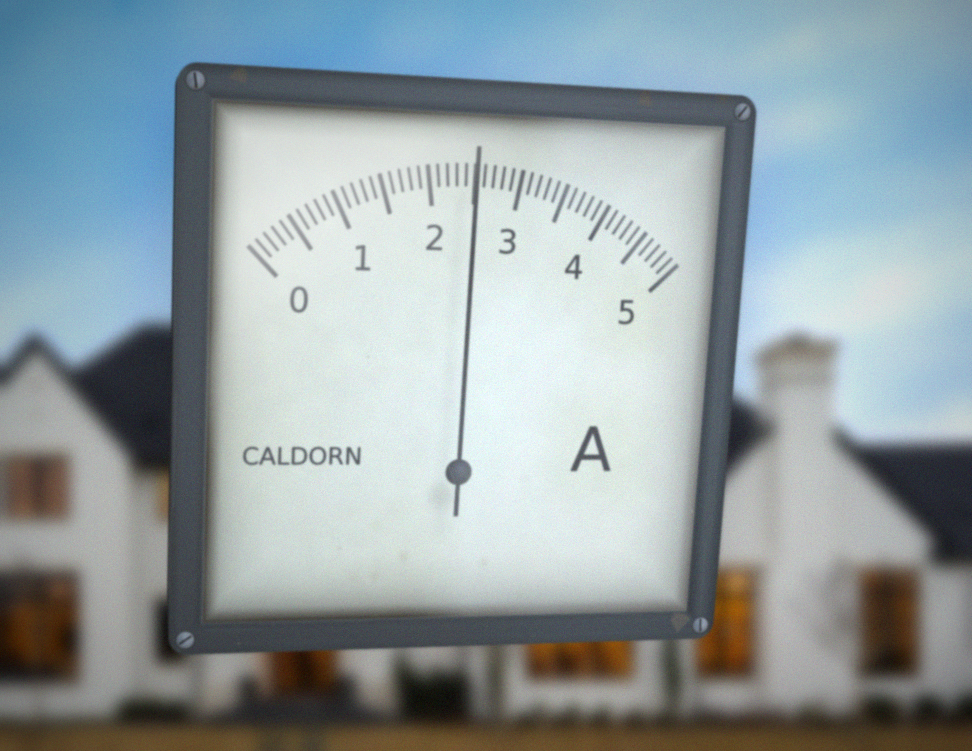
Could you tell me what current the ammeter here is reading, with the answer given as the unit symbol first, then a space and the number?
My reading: A 2.5
